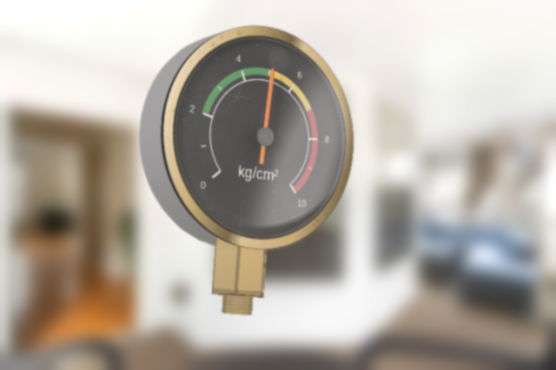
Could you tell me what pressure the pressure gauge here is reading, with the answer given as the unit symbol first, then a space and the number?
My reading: kg/cm² 5
